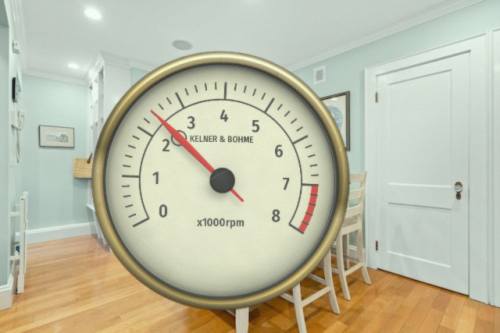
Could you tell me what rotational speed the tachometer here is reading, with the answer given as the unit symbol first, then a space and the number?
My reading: rpm 2400
